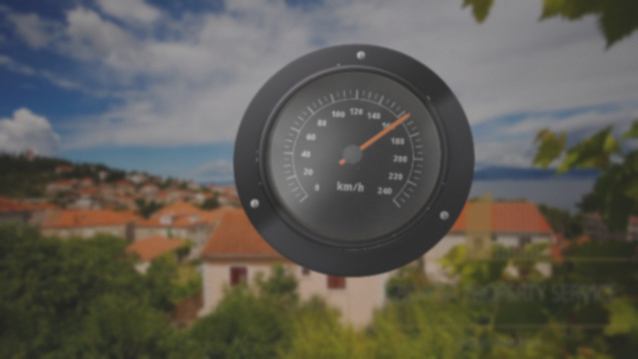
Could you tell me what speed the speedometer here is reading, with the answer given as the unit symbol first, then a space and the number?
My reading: km/h 165
